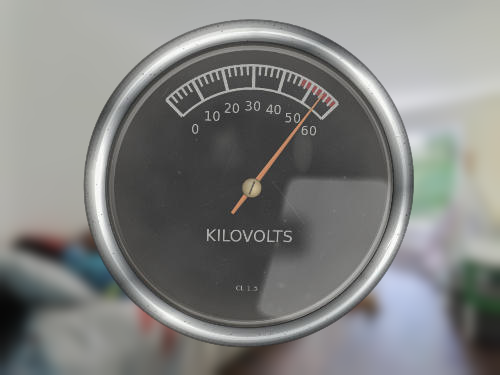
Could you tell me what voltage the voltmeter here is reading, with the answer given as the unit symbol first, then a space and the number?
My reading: kV 54
